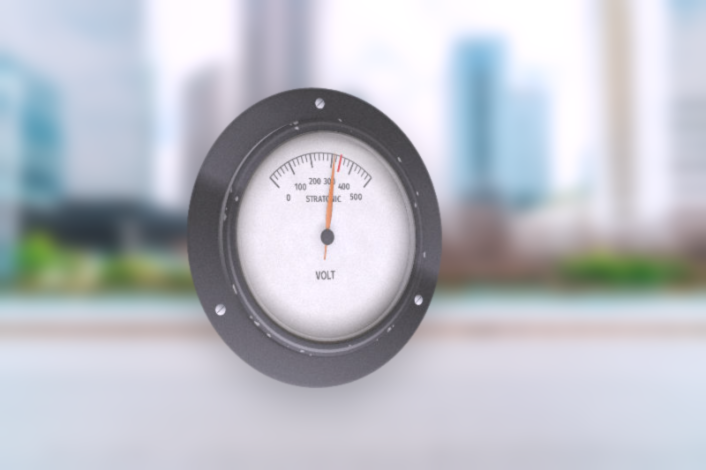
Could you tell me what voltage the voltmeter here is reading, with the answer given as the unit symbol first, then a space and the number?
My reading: V 300
